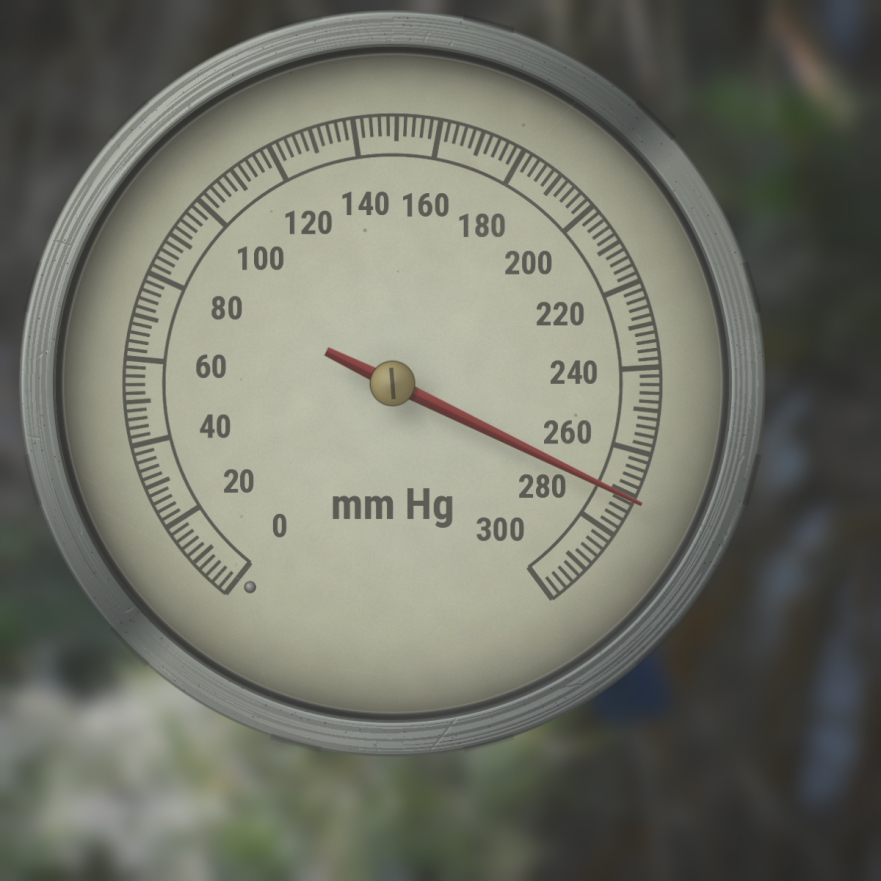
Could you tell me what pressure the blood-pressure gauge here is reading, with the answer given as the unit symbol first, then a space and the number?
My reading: mmHg 271
